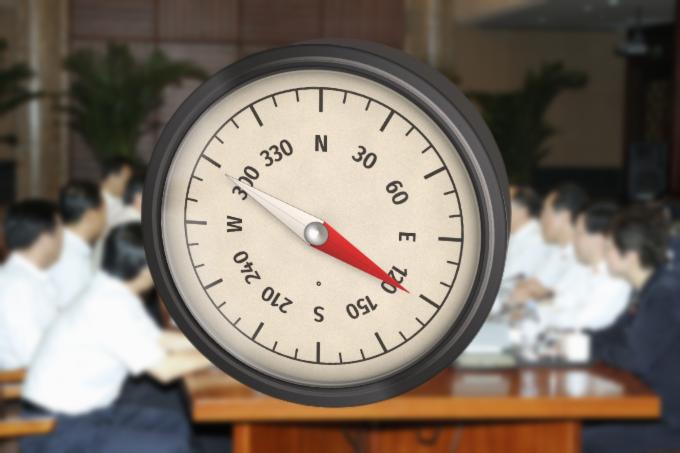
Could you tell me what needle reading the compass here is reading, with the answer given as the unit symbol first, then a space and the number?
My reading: ° 120
